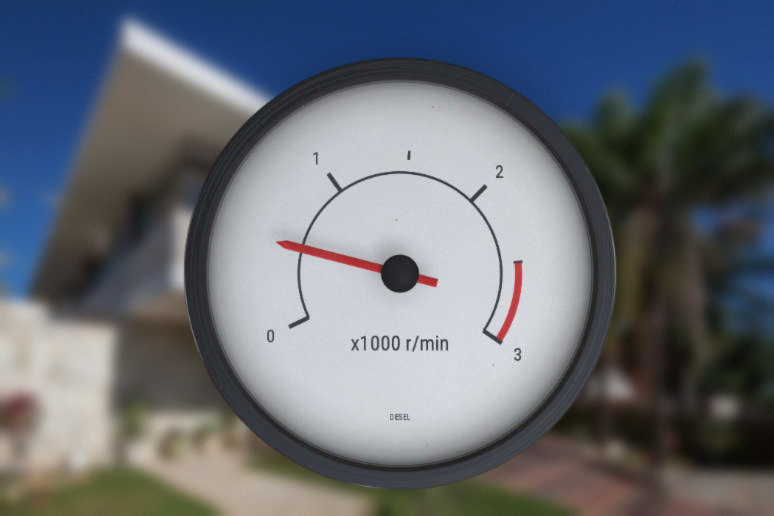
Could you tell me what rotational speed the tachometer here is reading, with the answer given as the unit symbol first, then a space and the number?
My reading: rpm 500
